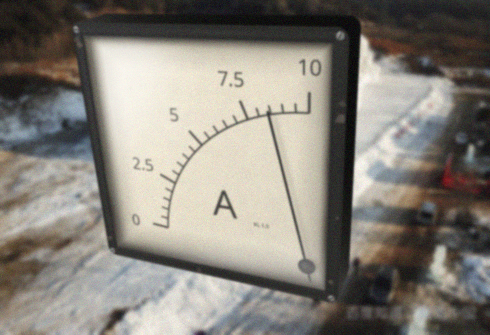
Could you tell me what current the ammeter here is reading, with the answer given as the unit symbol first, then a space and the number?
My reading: A 8.5
